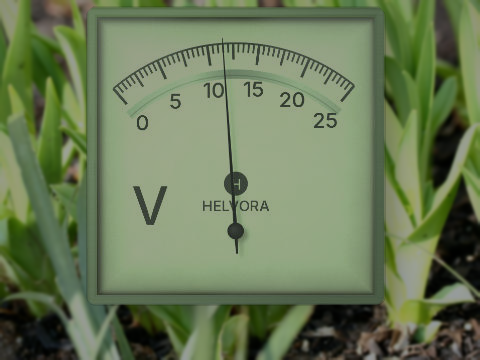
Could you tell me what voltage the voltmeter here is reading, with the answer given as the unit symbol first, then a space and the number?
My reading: V 11.5
